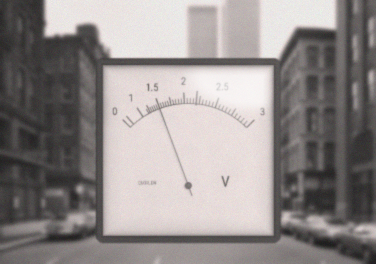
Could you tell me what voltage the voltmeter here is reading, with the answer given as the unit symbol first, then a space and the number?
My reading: V 1.5
